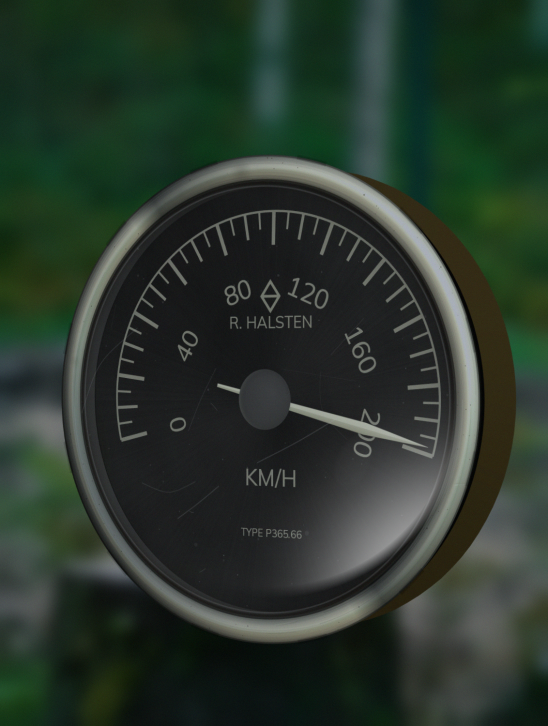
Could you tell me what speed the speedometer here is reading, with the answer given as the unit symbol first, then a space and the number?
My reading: km/h 197.5
